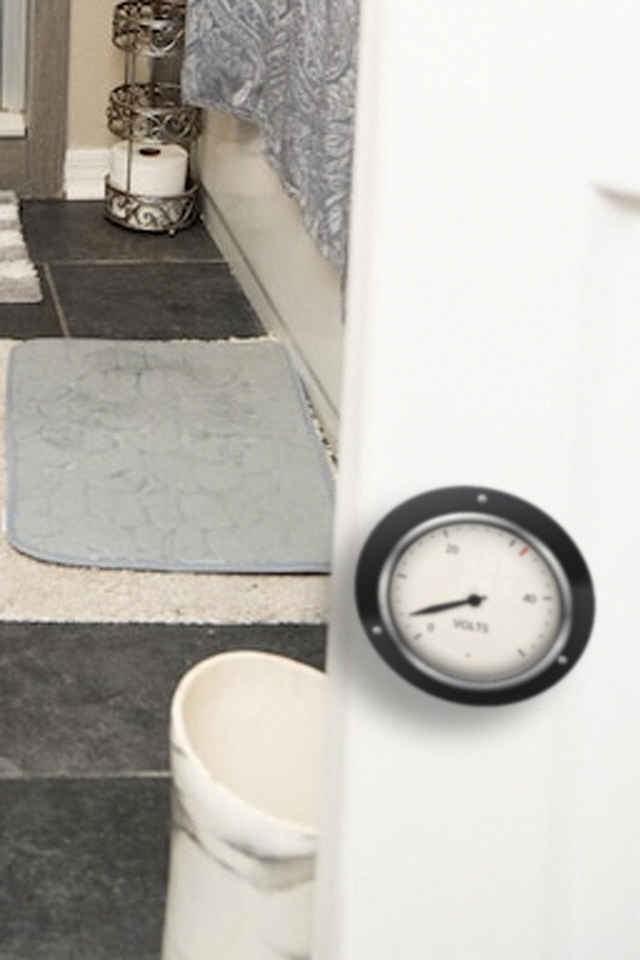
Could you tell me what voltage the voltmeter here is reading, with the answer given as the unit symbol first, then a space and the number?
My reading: V 4
